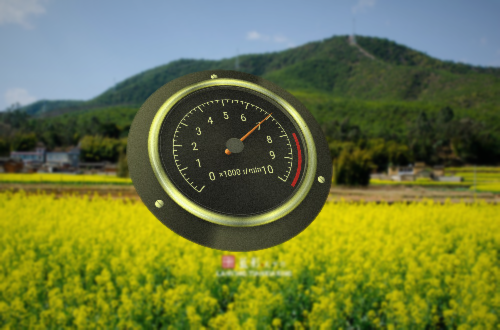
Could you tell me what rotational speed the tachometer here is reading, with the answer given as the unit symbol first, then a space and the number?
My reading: rpm 7000
